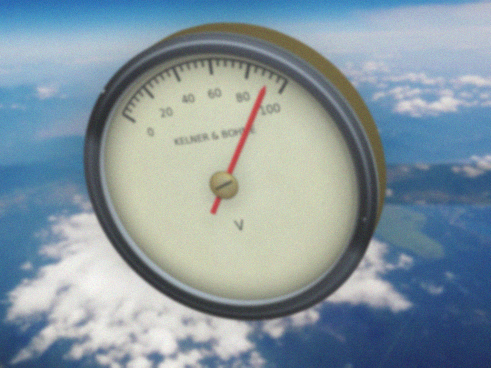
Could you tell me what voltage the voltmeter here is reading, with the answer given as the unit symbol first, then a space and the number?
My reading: V 92
